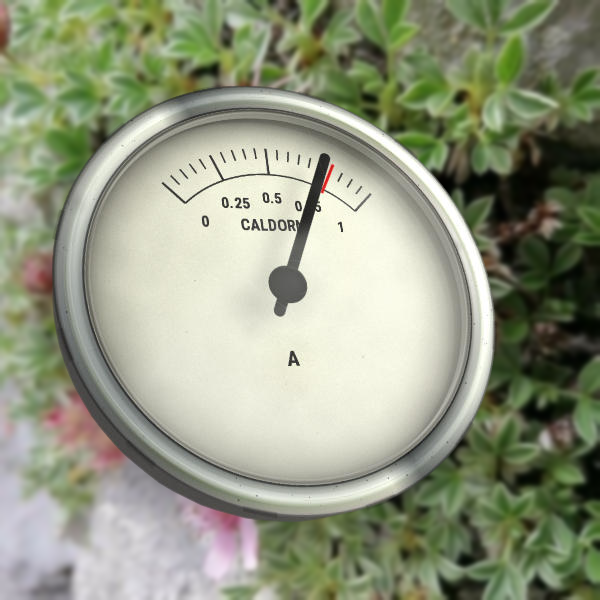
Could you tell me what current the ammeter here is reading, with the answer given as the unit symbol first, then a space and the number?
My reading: A 0.75
